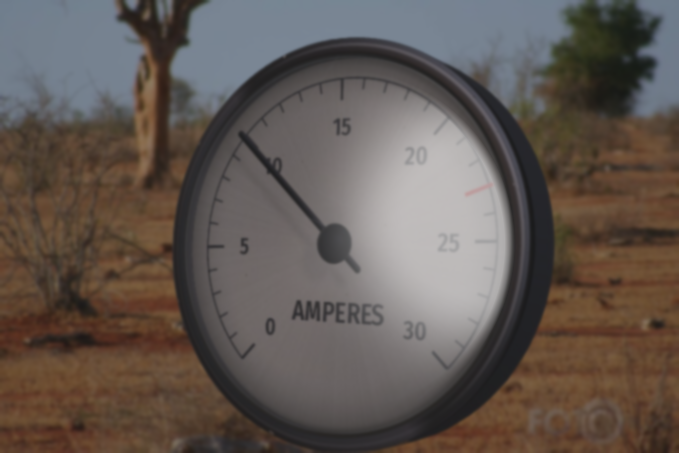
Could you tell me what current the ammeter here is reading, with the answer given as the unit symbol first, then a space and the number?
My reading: A 10
